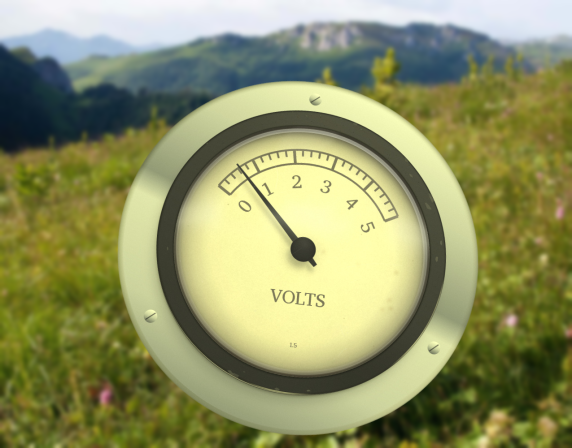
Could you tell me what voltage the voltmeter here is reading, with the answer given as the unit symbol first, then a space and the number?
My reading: V 0.6
